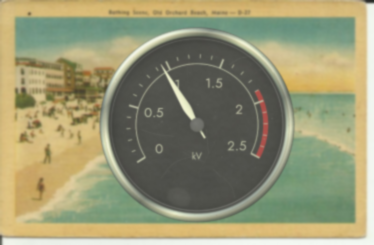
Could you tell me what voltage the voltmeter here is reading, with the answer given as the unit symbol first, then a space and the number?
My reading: kV 0.95
